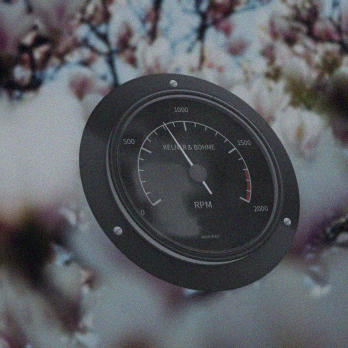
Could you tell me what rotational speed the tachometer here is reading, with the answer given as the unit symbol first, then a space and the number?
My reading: rpm 800
